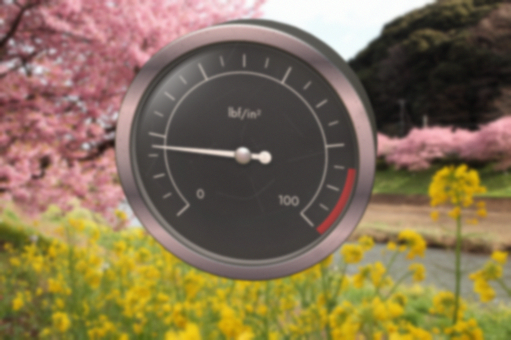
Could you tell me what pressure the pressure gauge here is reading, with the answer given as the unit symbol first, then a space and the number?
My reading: psi 17.5
